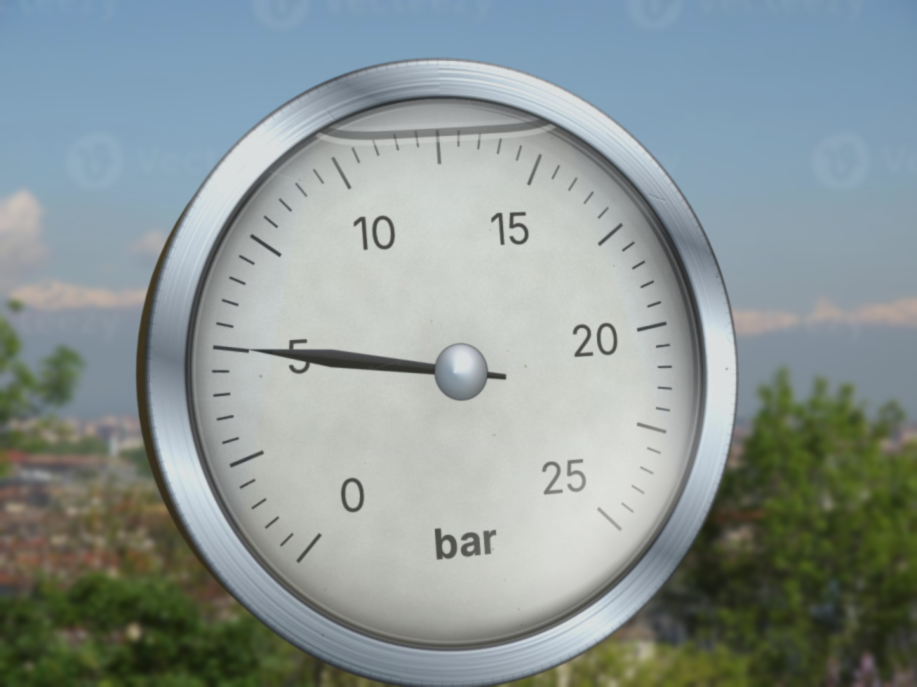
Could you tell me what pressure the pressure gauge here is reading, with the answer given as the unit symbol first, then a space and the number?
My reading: bar 5
